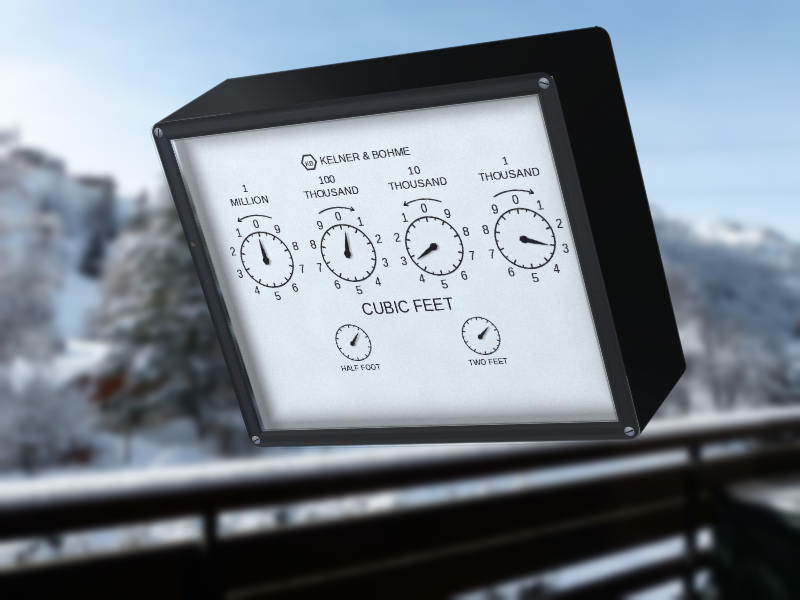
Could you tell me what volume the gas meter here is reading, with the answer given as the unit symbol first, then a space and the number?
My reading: ft³ 3300
